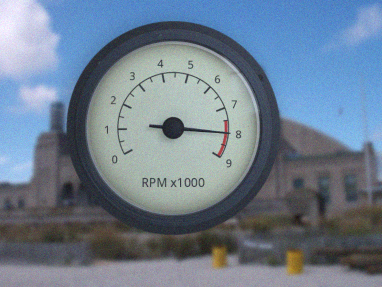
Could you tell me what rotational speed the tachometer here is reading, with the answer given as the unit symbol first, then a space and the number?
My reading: rpm 8000
